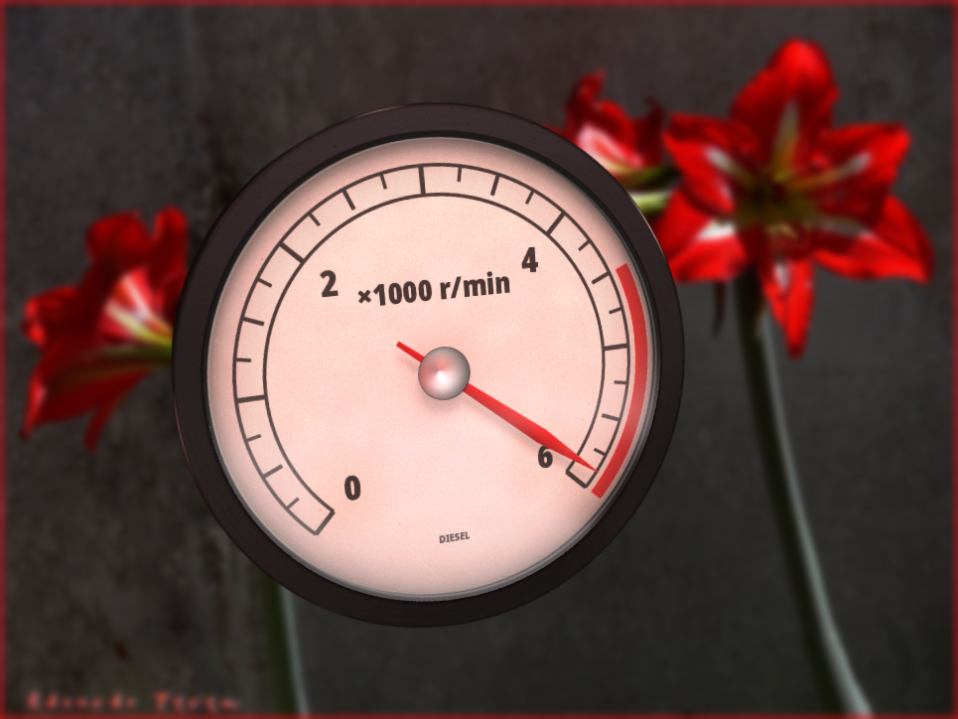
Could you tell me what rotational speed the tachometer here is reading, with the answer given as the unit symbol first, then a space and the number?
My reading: rpm 5875
